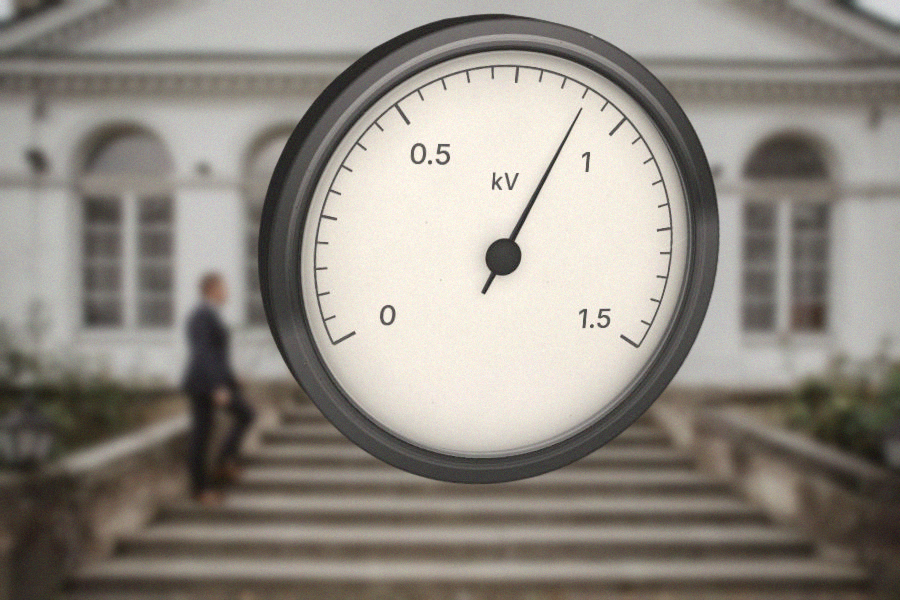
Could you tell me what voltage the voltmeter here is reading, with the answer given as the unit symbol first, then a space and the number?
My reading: kV 0.9
